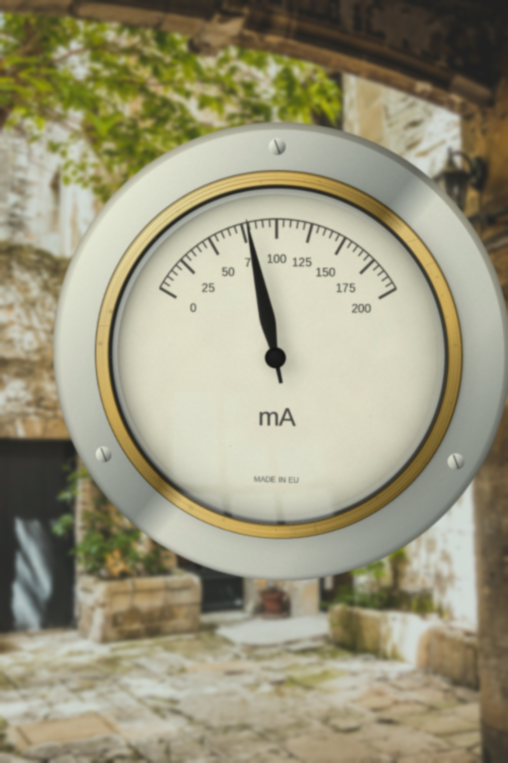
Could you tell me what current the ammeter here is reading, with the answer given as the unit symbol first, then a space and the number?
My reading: mA 80
